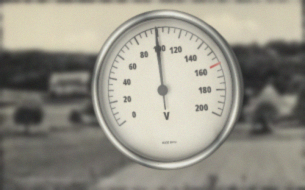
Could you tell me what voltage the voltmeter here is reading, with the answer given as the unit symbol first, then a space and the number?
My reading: V 100
